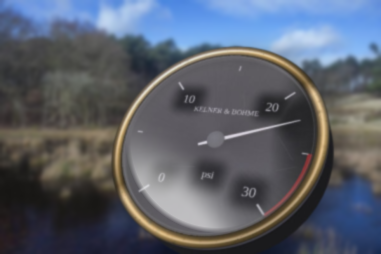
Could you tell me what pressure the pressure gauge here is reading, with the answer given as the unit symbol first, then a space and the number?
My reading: psi 22.5
